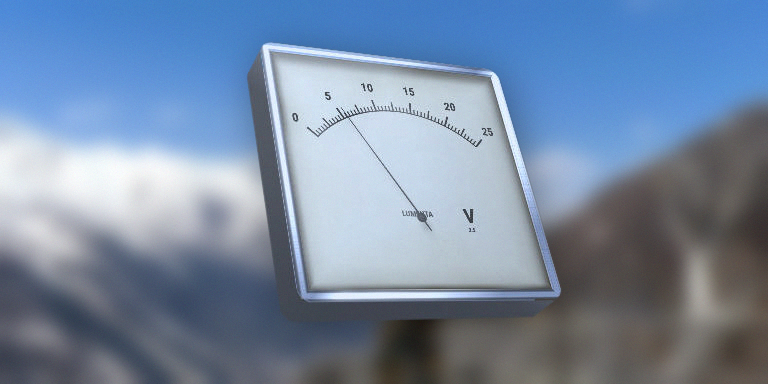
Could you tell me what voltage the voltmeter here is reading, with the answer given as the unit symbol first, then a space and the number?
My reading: V 5
